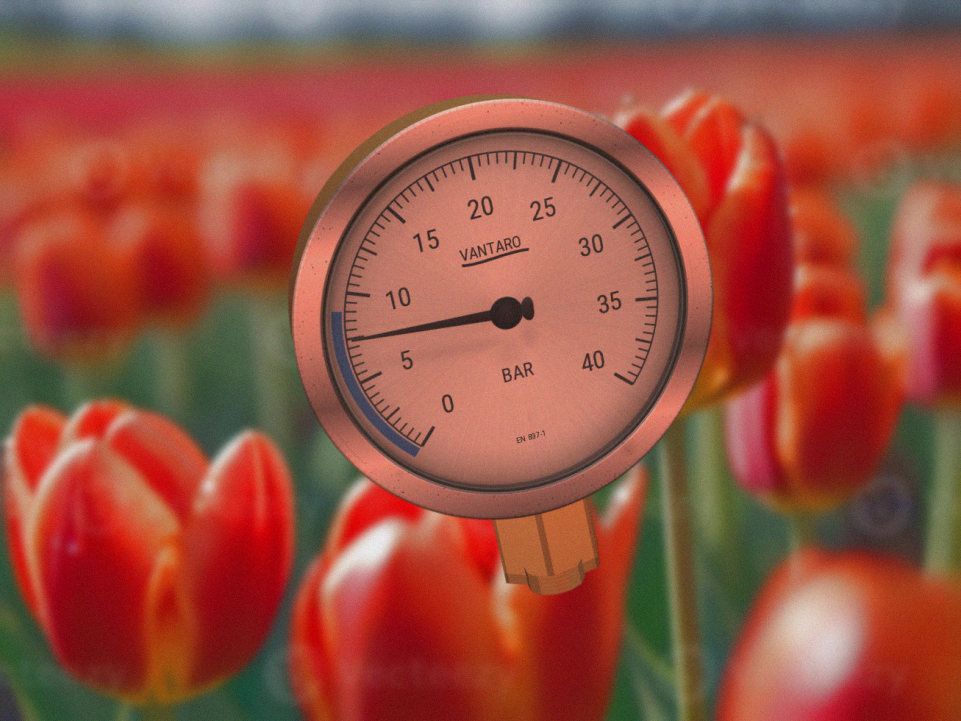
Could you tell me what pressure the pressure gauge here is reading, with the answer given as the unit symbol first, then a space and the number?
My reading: bar 7.5
